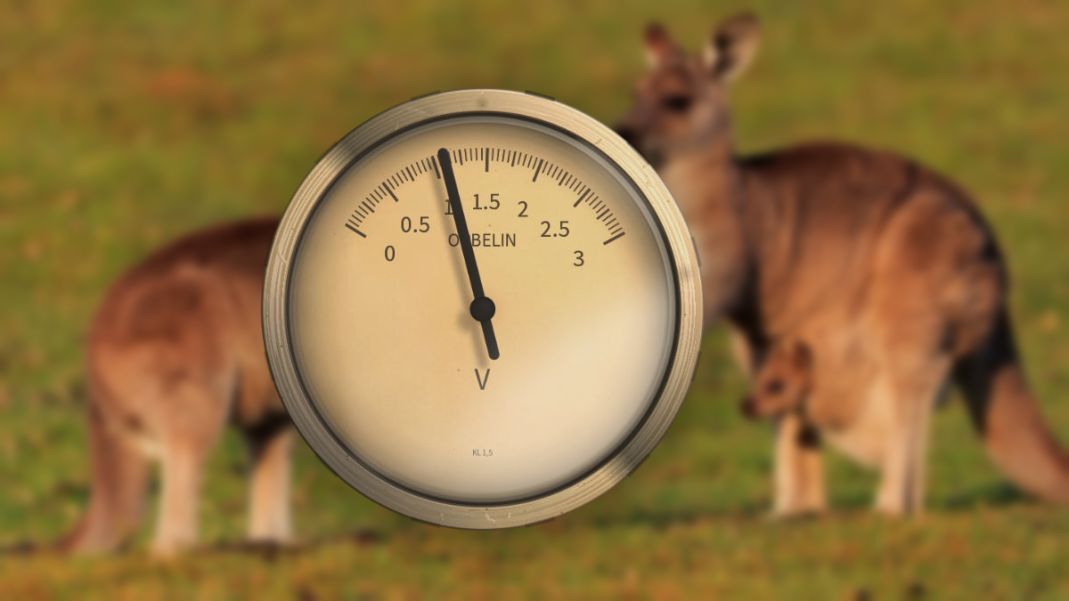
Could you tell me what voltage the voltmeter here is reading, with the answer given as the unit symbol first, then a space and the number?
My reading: V 1.1
